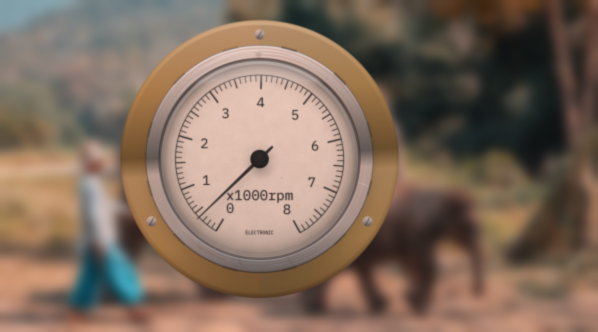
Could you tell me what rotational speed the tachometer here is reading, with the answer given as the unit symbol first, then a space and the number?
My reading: rpm 400
